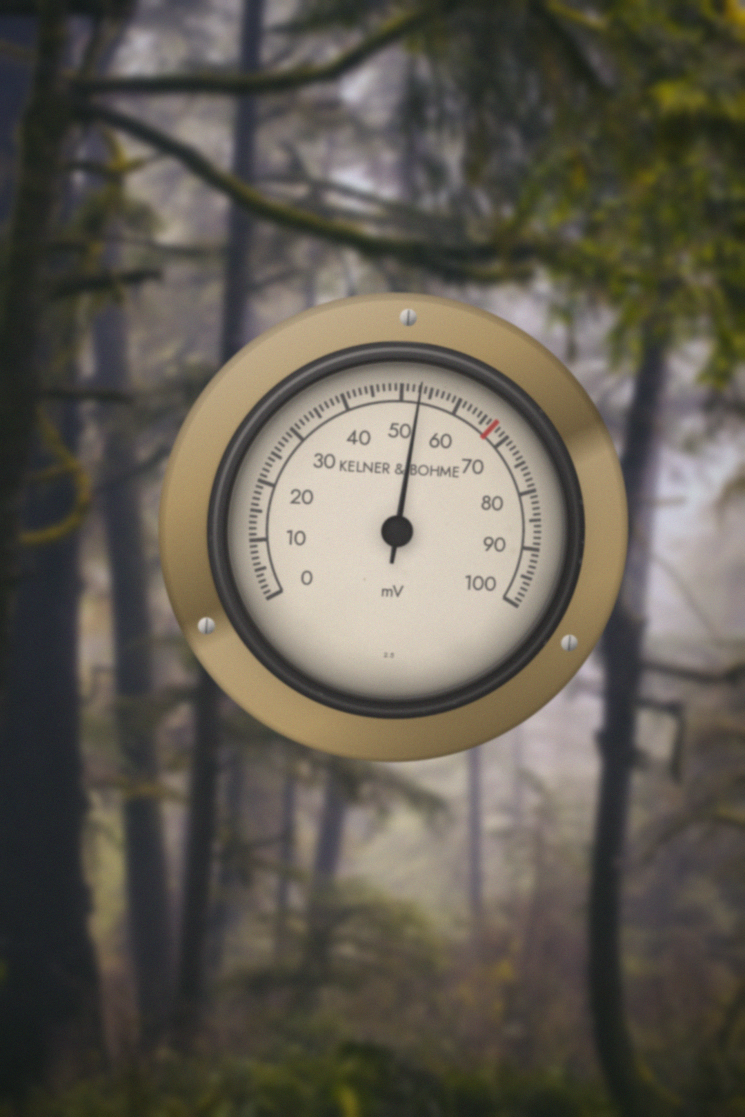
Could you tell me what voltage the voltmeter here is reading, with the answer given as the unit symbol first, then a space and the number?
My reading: mV 53
